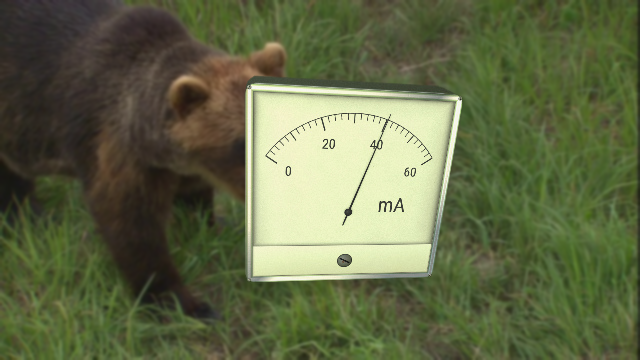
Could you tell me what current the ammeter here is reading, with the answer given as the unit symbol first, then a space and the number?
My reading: mA 40
